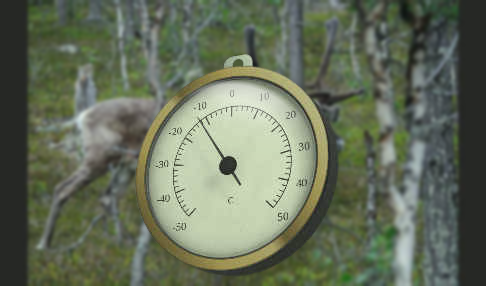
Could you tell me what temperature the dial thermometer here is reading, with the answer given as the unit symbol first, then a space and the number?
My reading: °C -12
